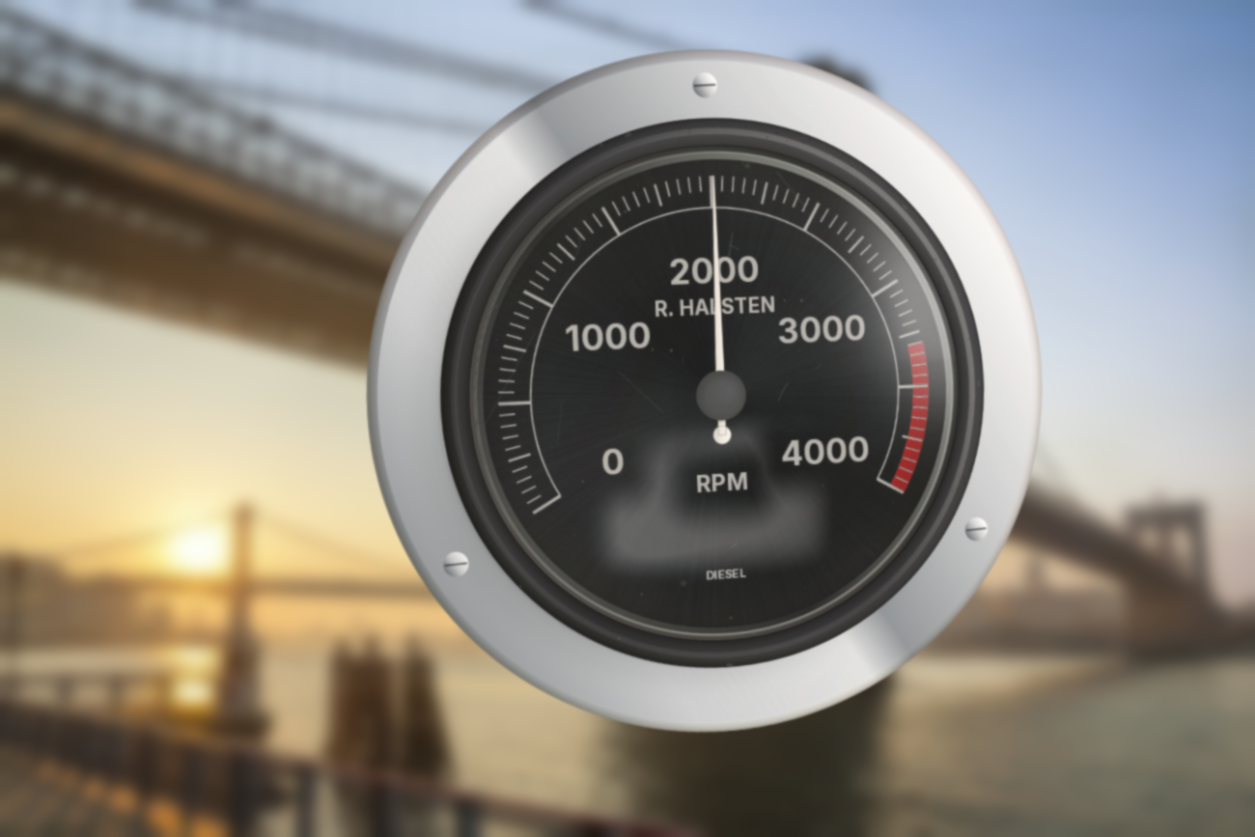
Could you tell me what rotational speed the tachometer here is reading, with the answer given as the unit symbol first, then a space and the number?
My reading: rpm 2000
